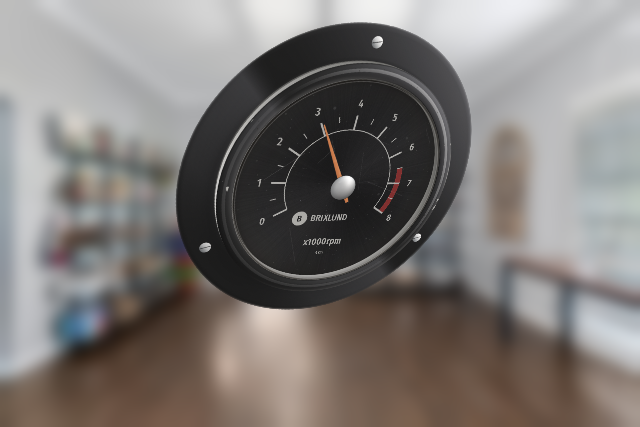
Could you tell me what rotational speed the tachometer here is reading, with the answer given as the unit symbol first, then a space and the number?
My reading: rpm 3000
